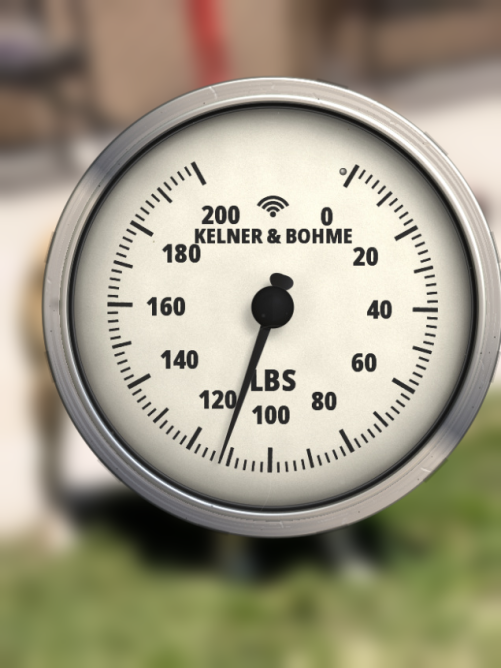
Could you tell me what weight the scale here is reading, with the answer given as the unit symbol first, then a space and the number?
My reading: lb 112
